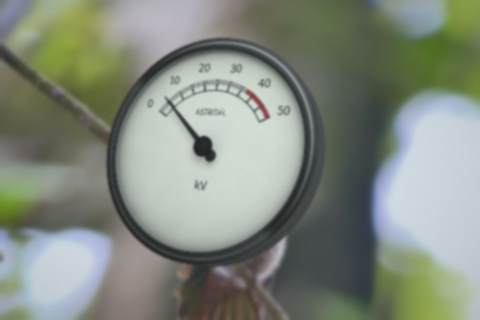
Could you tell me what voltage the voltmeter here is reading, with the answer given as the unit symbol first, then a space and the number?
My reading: kV 5
